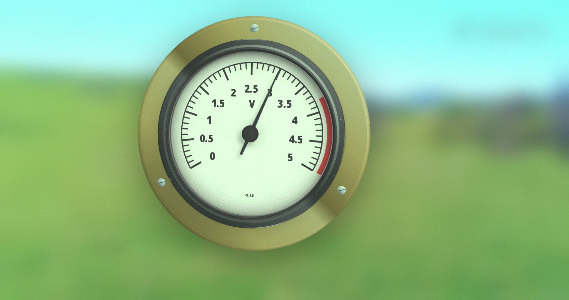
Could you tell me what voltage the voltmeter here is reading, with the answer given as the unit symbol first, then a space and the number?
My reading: V 3
